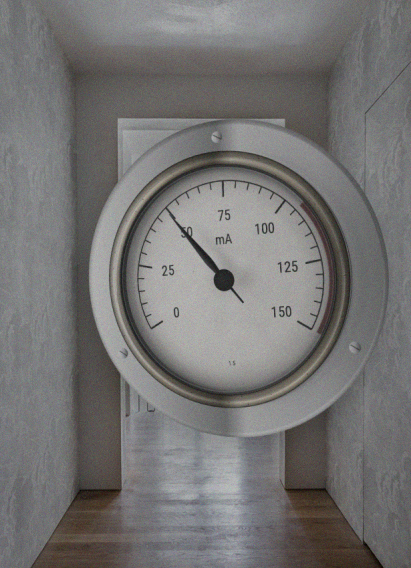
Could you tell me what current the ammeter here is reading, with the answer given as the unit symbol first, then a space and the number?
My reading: mA 50
